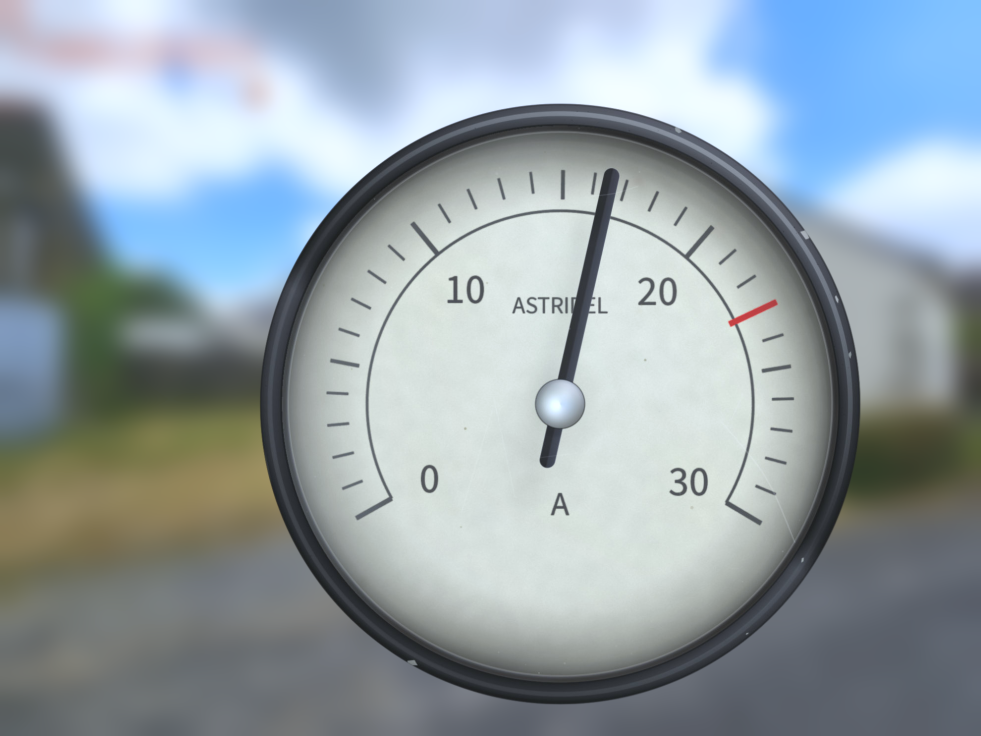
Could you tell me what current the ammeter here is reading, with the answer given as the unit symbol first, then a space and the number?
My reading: A 16.5
